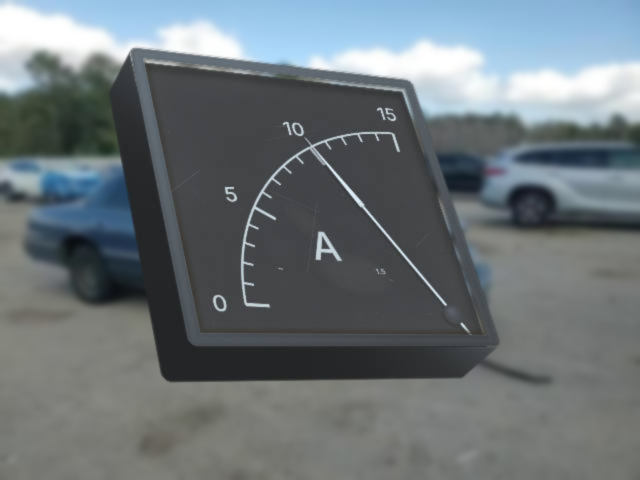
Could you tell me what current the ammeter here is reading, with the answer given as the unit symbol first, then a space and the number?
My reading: A 10
